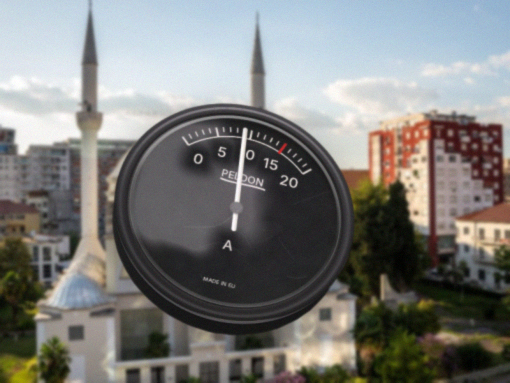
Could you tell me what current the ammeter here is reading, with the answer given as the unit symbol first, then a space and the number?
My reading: A 9
